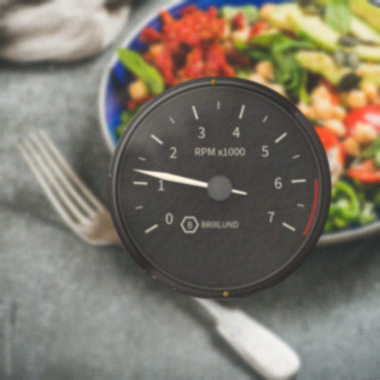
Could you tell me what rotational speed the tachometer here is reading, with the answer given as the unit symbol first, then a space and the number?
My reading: rpm 1250
